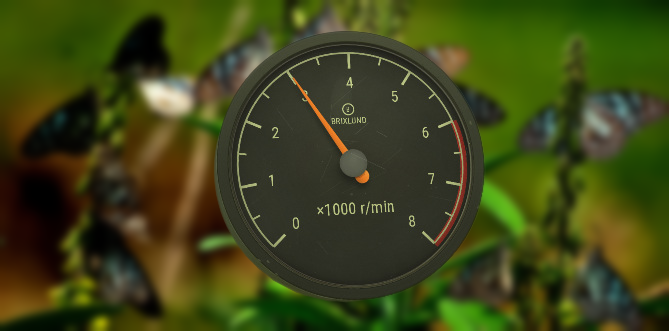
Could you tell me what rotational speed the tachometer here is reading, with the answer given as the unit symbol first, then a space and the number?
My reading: rpm 3000
